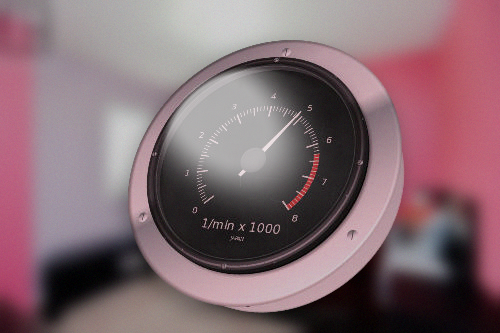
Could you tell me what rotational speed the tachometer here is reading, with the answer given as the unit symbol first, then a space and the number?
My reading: rpm 5000
